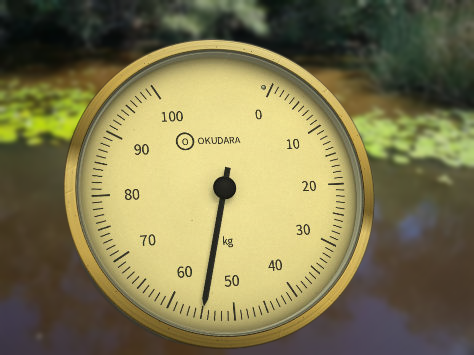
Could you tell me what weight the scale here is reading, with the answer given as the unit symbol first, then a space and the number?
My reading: kg 55
